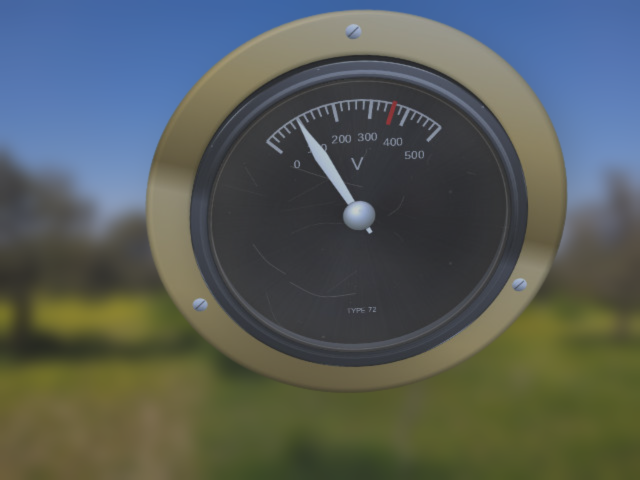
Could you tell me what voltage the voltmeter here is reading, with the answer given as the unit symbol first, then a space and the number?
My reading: V 100
